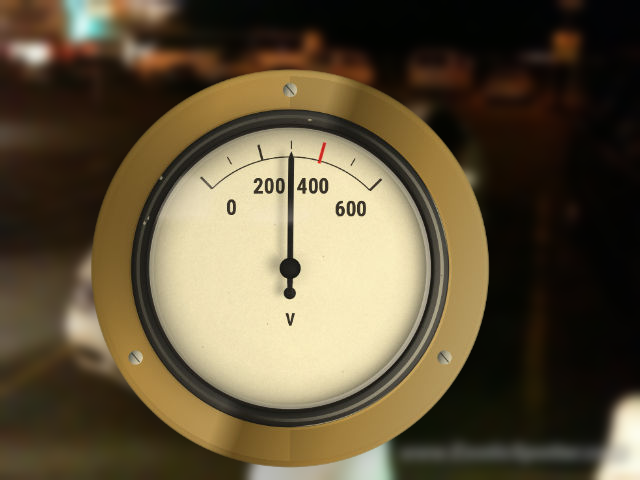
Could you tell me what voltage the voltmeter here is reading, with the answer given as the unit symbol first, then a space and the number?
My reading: V 300
